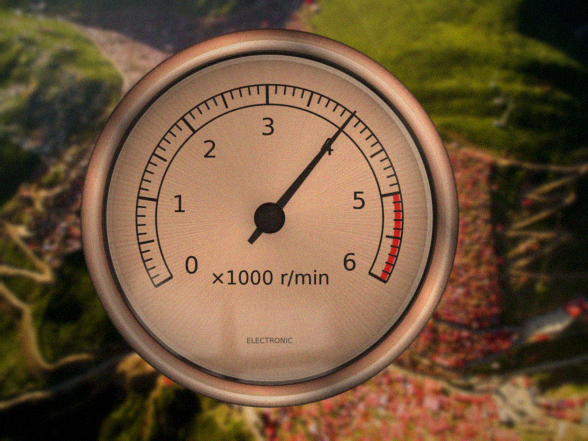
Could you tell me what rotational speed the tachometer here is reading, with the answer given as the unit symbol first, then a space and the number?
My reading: rpm 4000
